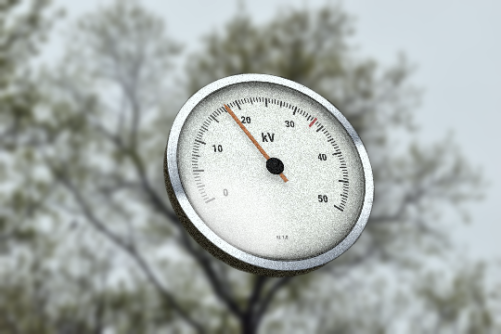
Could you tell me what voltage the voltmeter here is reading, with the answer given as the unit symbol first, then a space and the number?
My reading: kV 17.5
